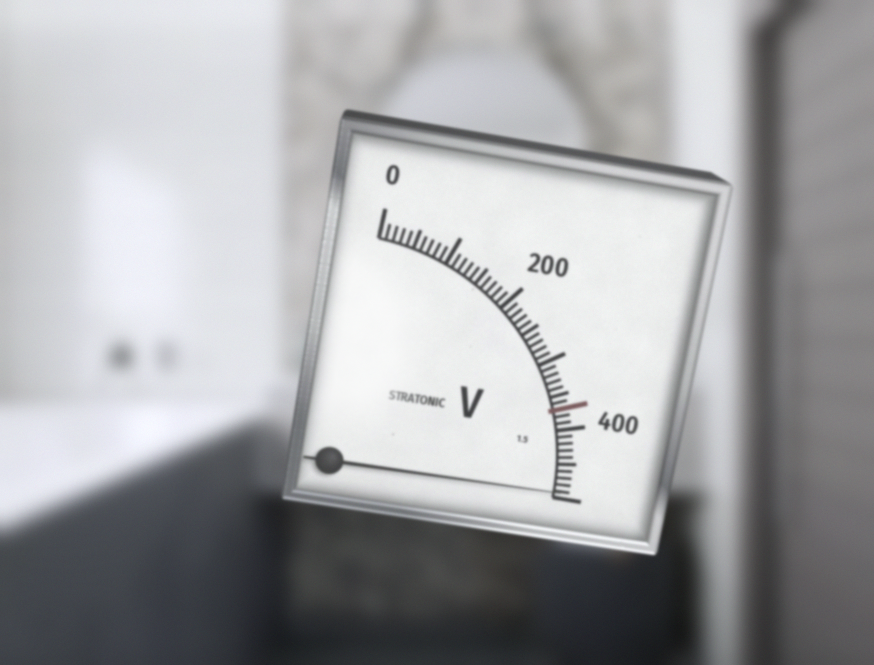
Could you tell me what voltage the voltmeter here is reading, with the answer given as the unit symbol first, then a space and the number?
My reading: V 490
